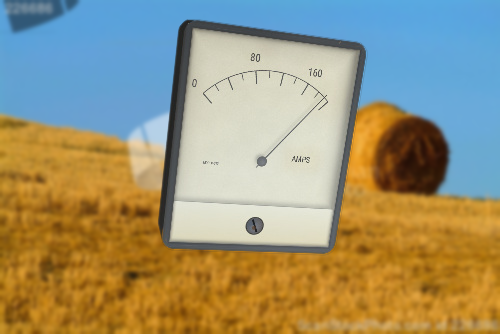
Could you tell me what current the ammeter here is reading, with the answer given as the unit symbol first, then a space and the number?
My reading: A 190
